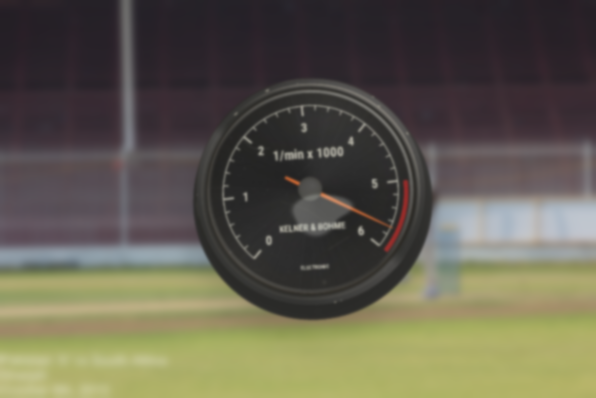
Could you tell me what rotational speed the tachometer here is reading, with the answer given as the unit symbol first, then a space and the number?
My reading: rpm 5700
